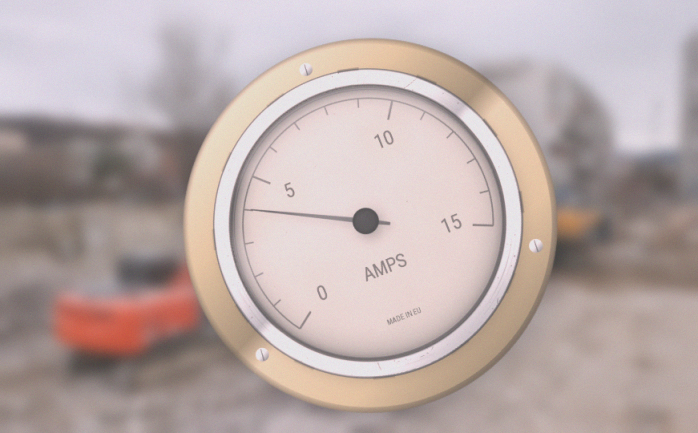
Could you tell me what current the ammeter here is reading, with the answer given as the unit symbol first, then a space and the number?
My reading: A 4
